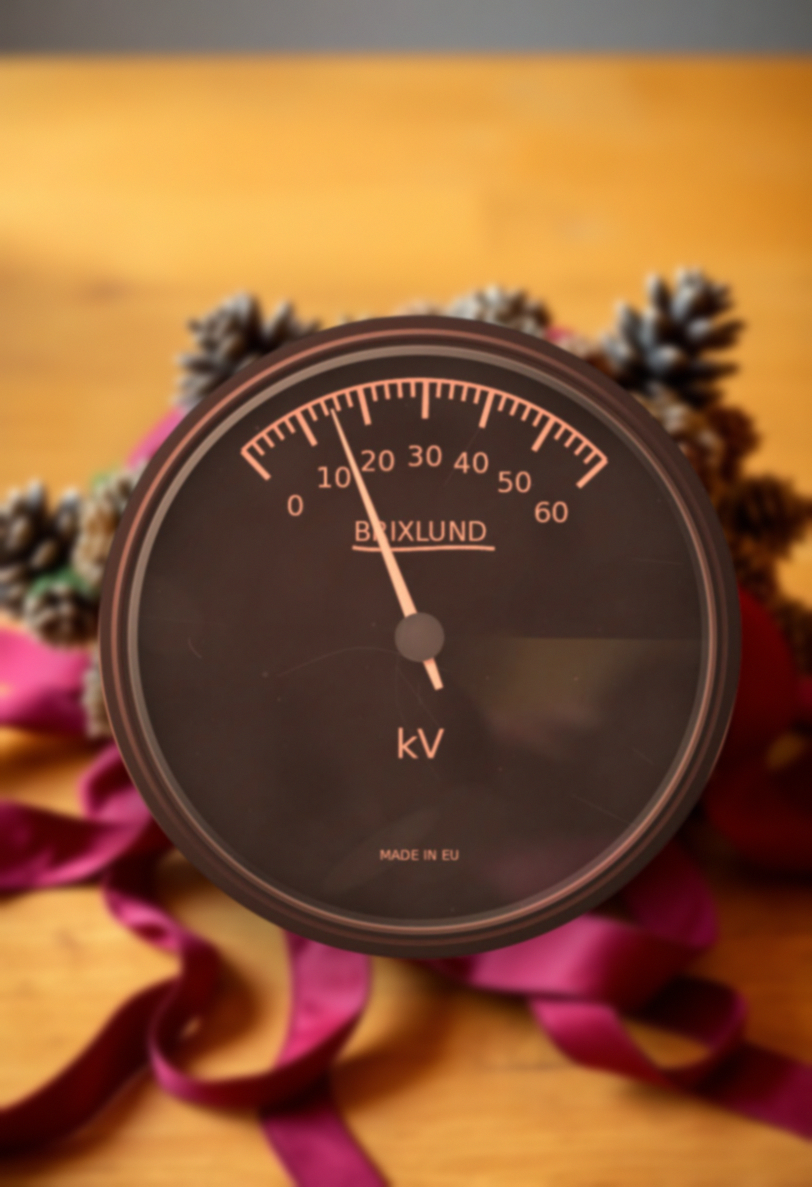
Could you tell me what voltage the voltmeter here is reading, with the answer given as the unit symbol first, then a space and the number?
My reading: kV 15
